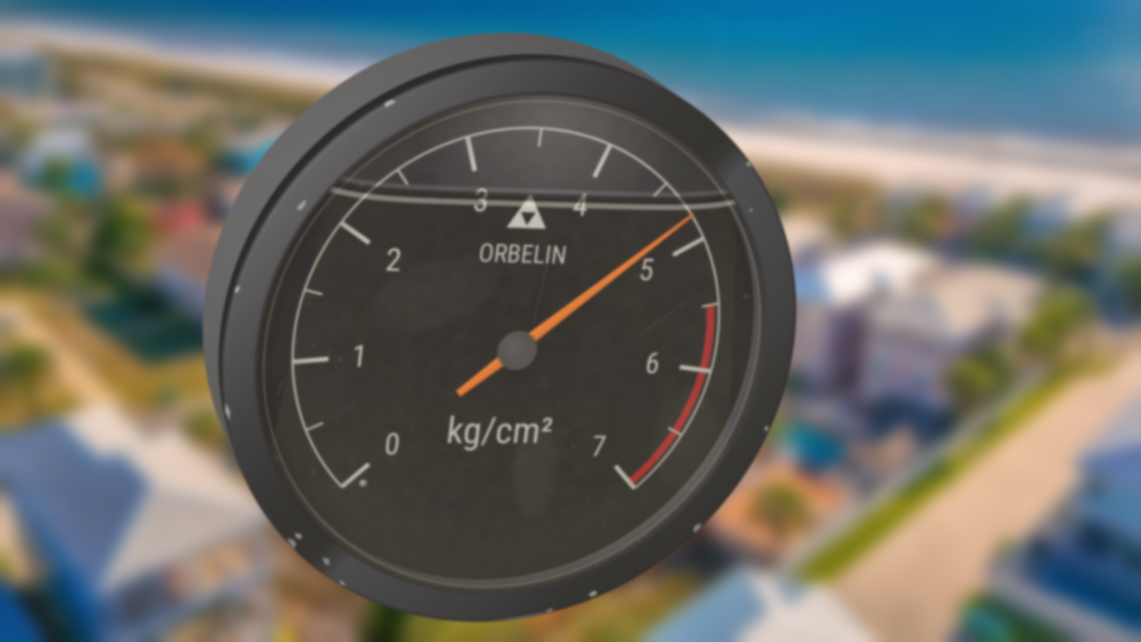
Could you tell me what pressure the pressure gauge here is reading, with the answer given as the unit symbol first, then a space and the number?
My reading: kg/cm² 4.75
